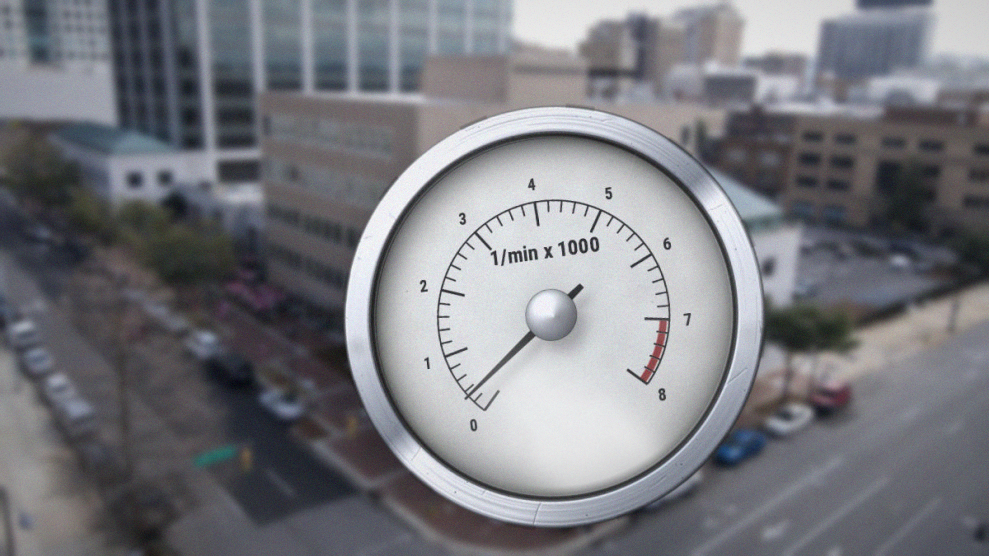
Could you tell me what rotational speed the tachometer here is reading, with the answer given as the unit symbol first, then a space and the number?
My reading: rpm 300
